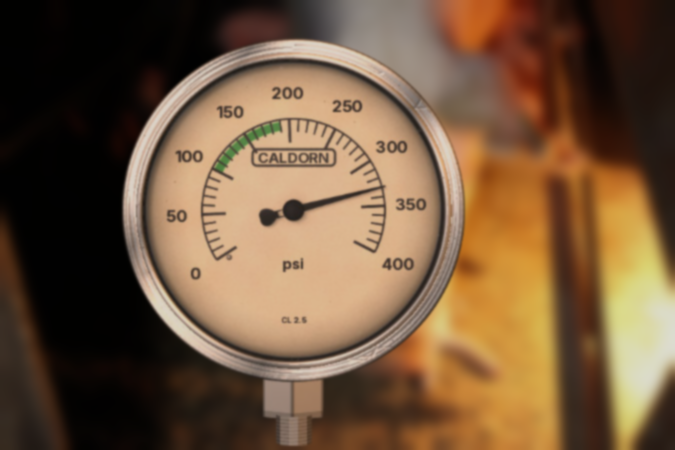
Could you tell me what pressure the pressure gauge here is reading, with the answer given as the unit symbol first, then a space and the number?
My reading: psi 330
